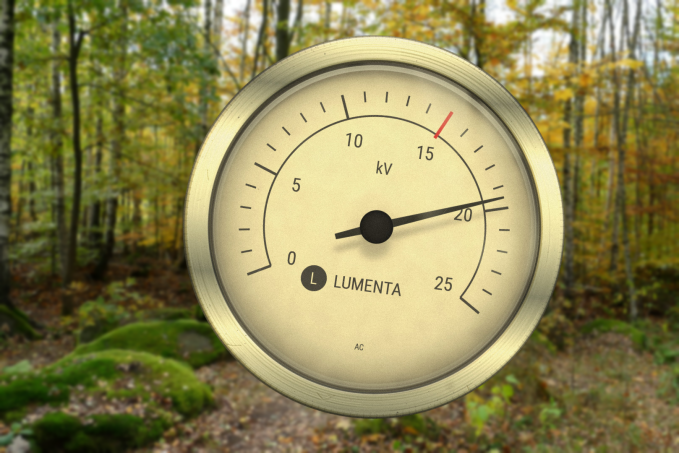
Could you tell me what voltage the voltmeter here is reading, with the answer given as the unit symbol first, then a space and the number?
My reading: kV 19.5
